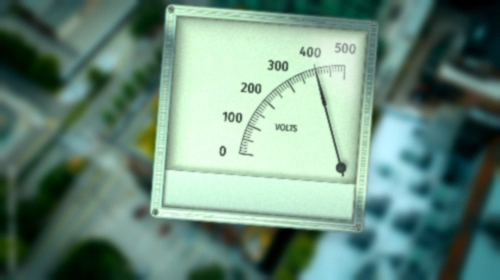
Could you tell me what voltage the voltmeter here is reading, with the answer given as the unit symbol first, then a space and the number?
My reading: V 400
